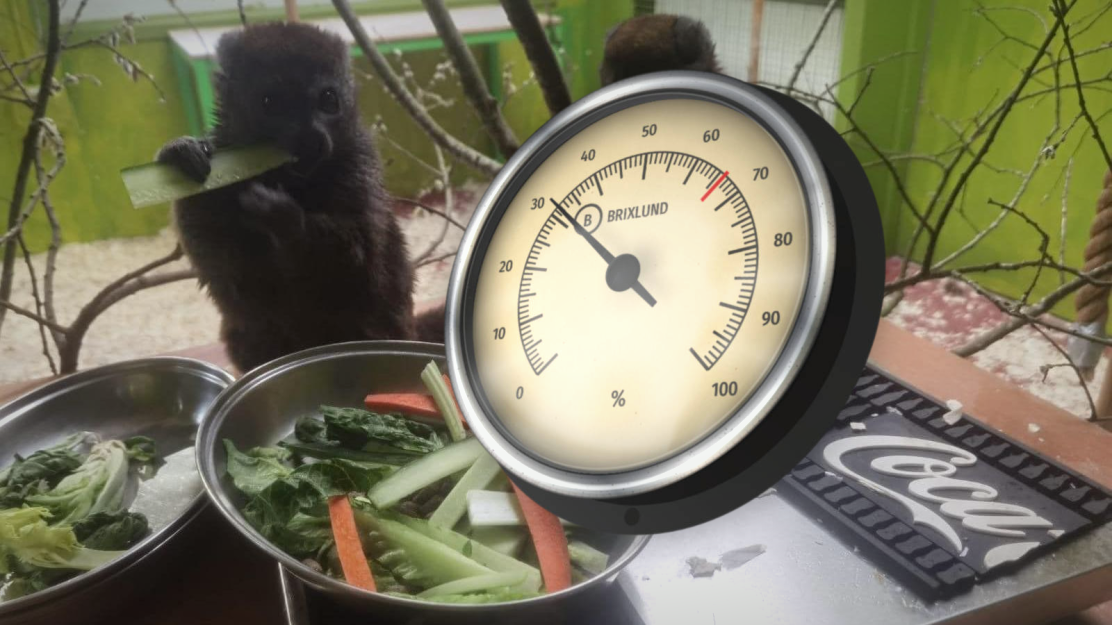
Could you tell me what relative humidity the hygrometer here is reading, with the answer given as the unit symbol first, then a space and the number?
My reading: % 32
